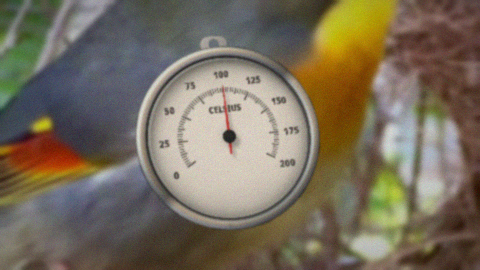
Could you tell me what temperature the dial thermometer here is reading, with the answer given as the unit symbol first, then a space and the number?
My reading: °C 100
